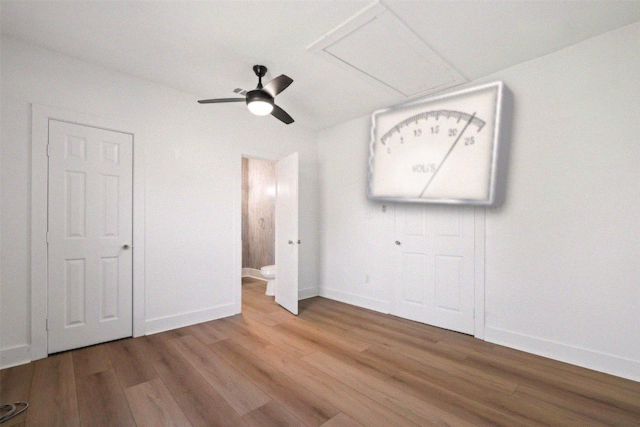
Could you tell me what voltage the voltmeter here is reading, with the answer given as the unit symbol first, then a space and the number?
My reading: V 22.5
